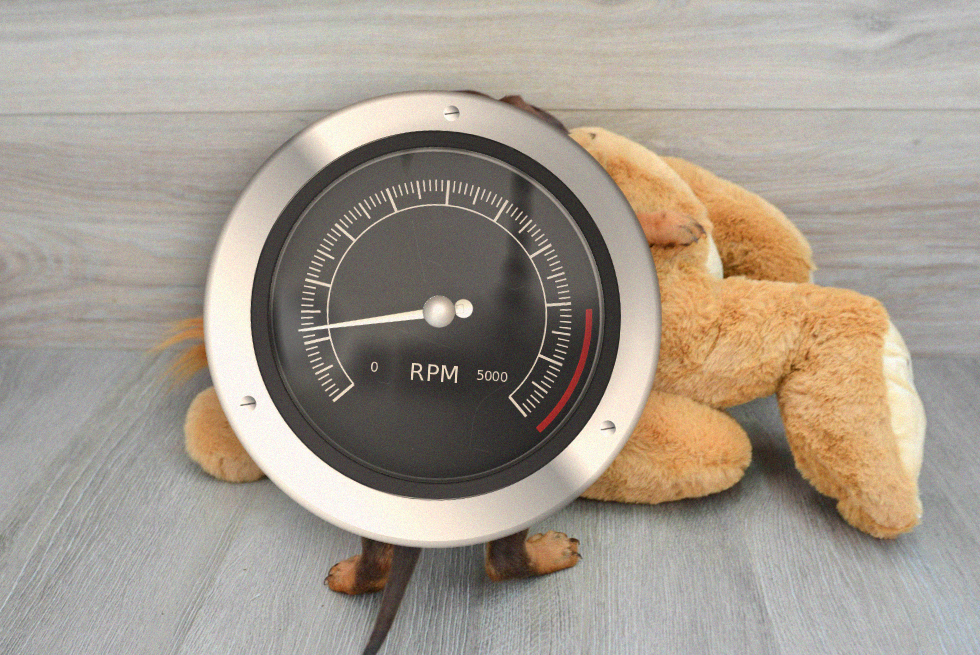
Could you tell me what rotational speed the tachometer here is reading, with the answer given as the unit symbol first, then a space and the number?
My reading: rpm 600
